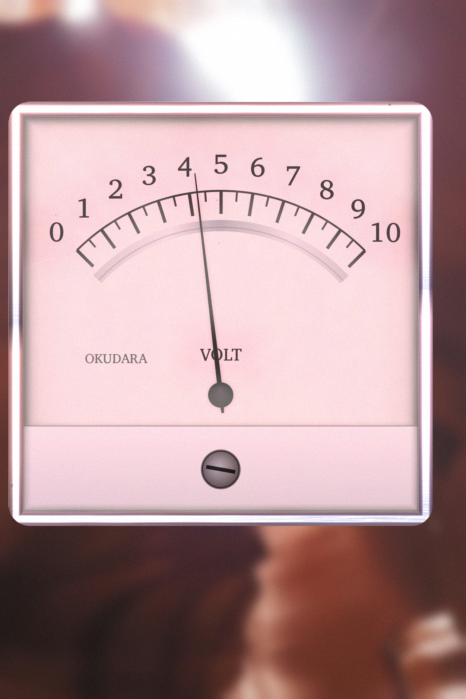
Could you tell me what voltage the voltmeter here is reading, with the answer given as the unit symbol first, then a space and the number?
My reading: V 4.25
